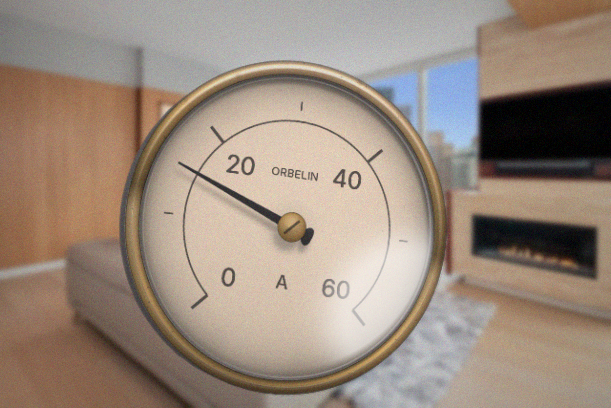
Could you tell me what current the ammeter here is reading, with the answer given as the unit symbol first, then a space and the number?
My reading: A 15
